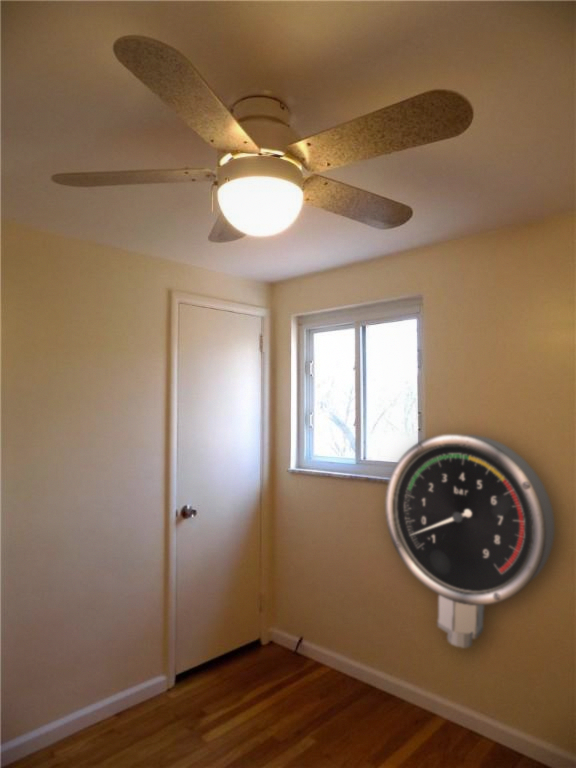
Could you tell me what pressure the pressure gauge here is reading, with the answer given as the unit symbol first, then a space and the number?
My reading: bar -0.5
